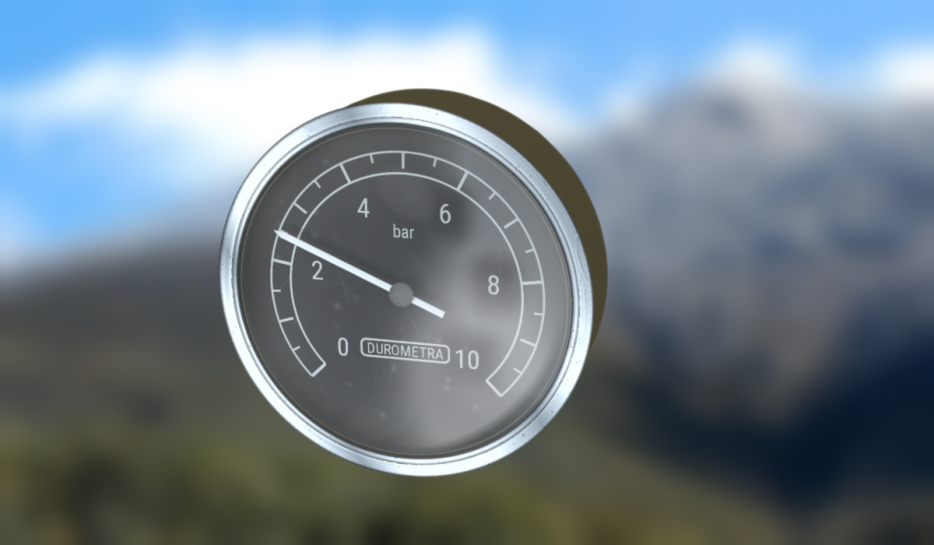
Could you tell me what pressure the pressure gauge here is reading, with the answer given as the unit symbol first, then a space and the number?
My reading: bar 2.5
